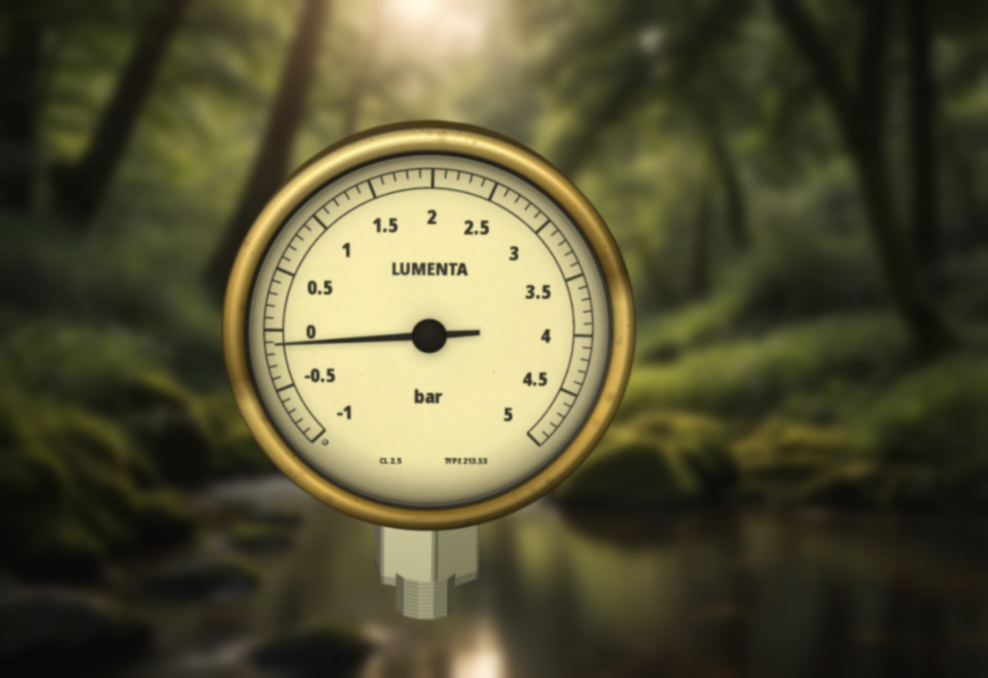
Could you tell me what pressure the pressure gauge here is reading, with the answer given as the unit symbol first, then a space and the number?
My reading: bar -0.1
